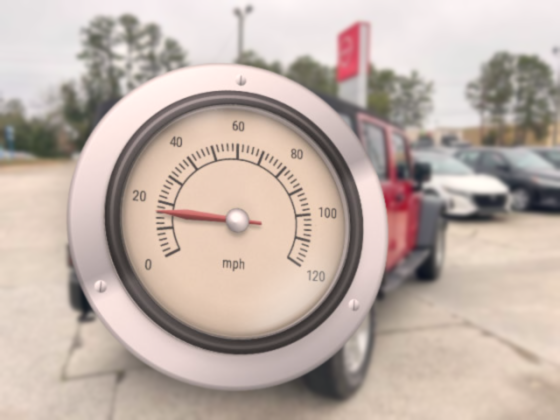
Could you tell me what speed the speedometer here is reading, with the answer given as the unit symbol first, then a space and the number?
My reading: mph 16
